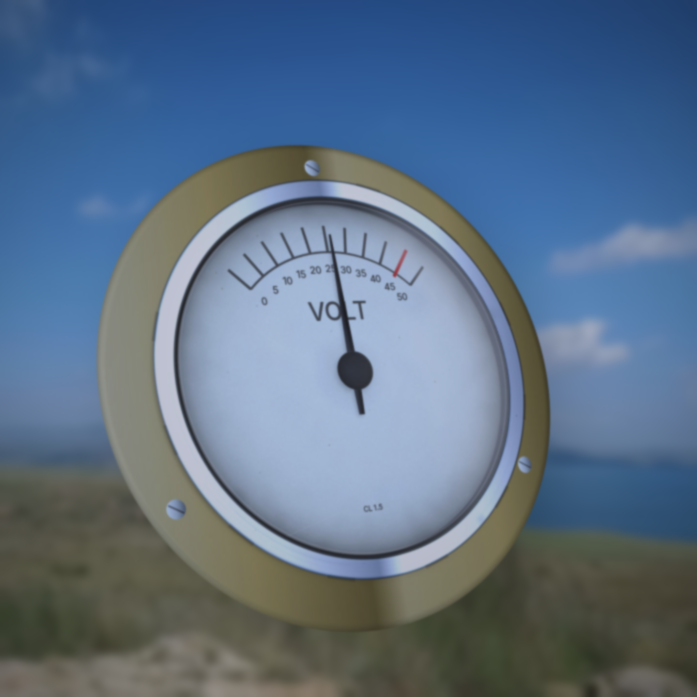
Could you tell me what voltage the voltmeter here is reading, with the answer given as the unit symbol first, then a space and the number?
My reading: V 25
